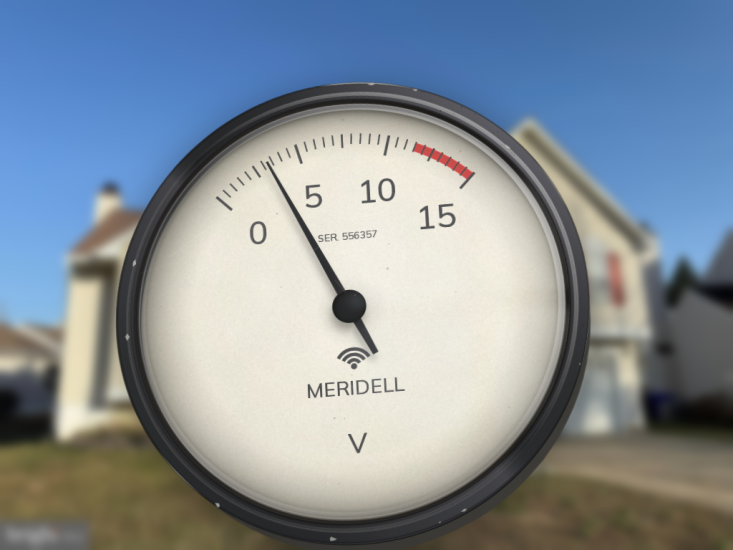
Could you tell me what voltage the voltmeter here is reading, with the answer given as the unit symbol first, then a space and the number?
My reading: V 3.25
